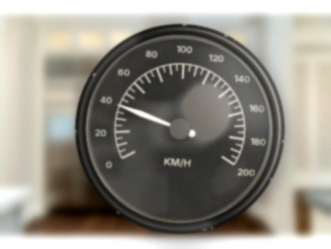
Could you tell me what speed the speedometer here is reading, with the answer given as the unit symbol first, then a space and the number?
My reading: km/h 40
